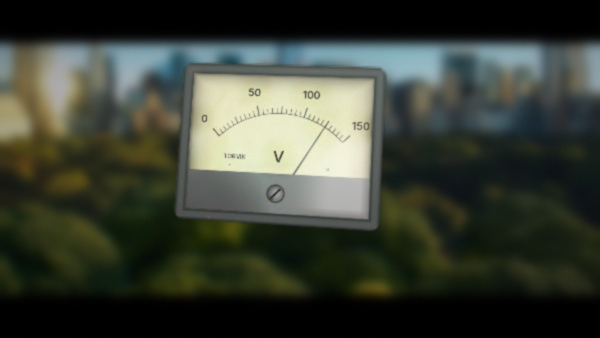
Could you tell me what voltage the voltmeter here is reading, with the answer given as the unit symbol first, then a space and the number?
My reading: V 125
